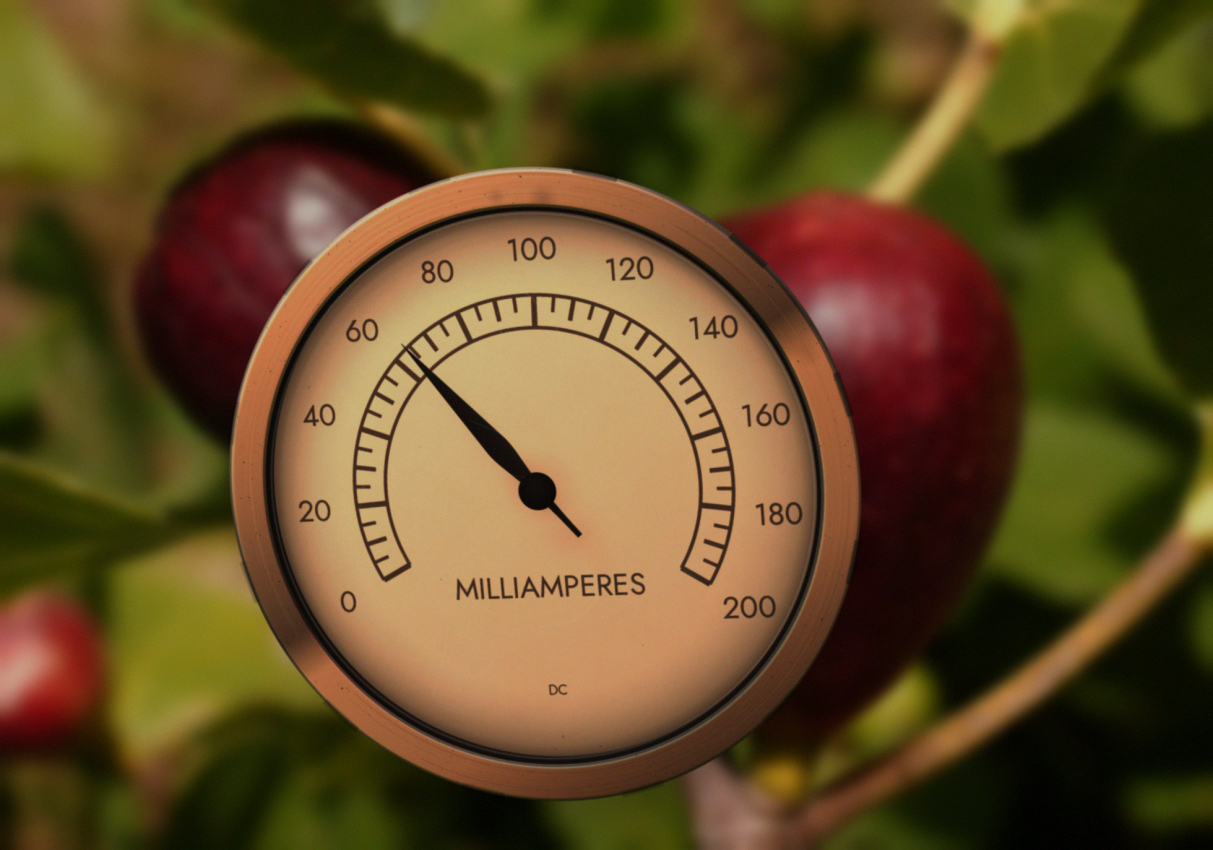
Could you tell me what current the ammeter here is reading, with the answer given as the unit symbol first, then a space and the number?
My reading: mA 65
